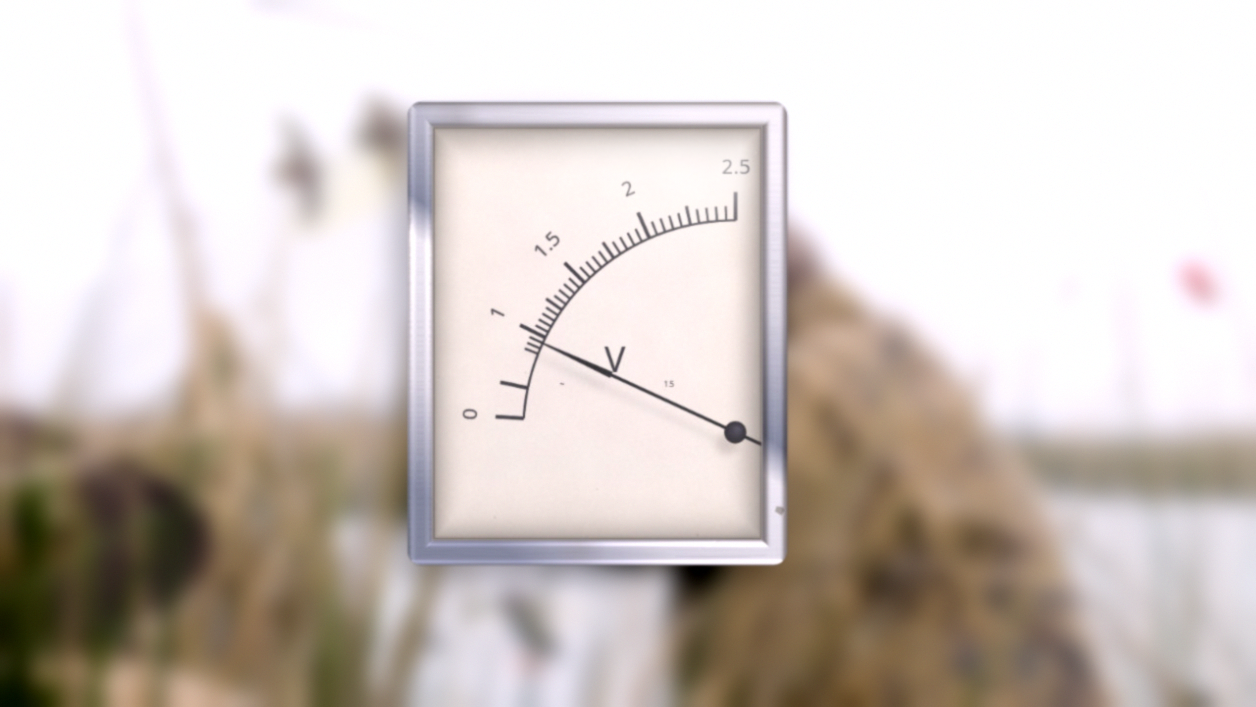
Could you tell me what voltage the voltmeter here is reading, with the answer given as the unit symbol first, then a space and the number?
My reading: V 0.95
